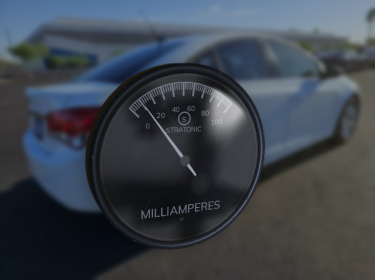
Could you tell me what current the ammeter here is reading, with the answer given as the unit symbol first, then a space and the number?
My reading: mA 10
